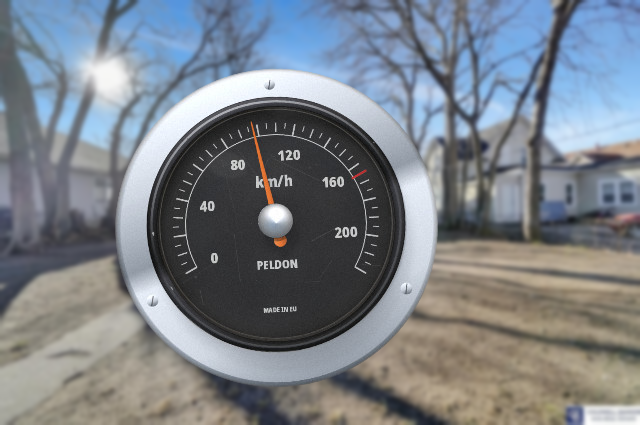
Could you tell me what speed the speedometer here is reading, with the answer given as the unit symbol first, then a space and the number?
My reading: km/h 97.5
